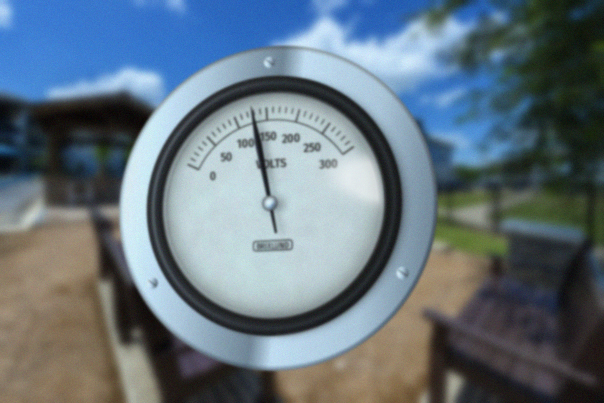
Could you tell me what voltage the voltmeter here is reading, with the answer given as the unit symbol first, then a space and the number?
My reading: V 130
